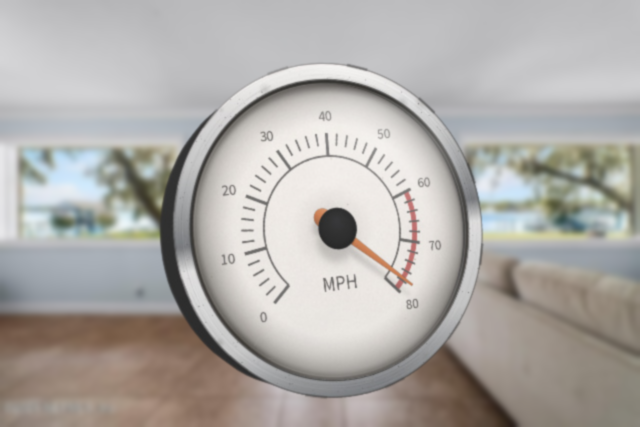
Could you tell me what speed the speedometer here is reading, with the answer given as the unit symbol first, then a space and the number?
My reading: mph 78
